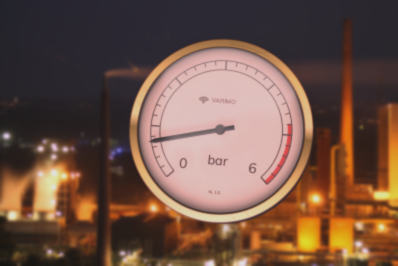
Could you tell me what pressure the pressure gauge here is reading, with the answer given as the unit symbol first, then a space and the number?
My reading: bar 0.7
